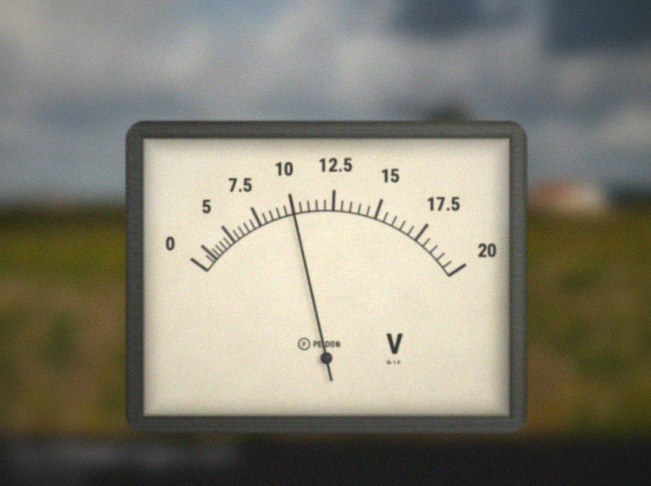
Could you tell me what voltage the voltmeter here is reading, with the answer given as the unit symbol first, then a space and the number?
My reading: V 10
